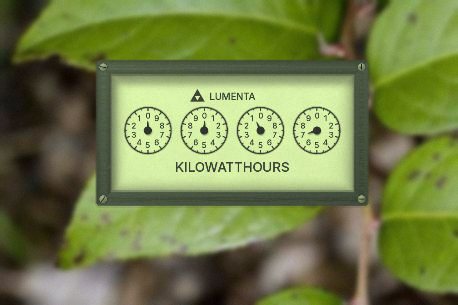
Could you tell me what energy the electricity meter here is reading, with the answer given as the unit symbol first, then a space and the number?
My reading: kWh 7
